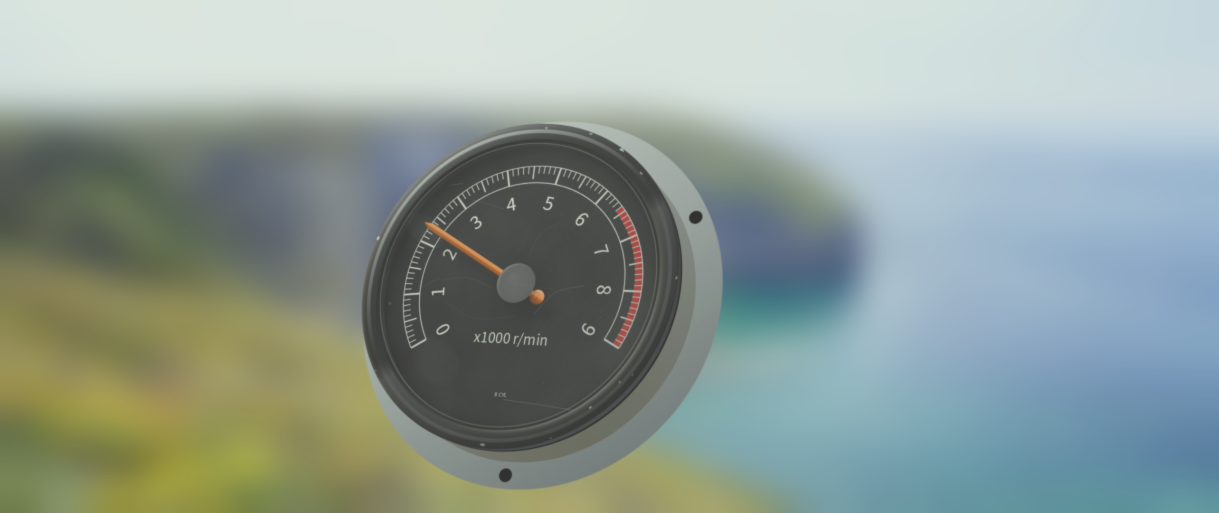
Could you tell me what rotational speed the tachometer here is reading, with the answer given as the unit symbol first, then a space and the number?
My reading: rpm 2300
